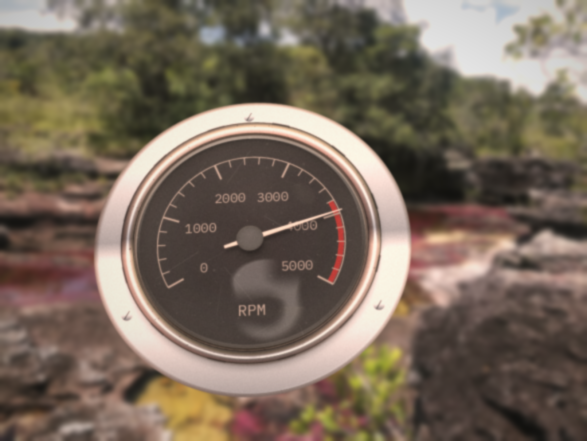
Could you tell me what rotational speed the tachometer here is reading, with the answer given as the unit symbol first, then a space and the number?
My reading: rpm 4000
